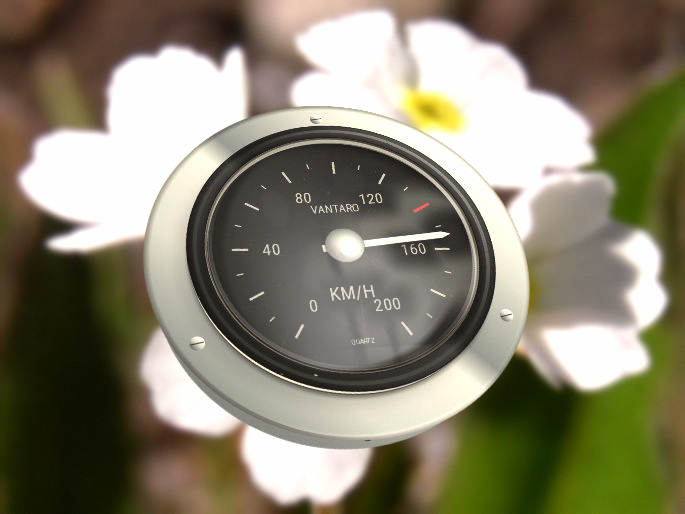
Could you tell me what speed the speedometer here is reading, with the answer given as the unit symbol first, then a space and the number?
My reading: km/h 155
